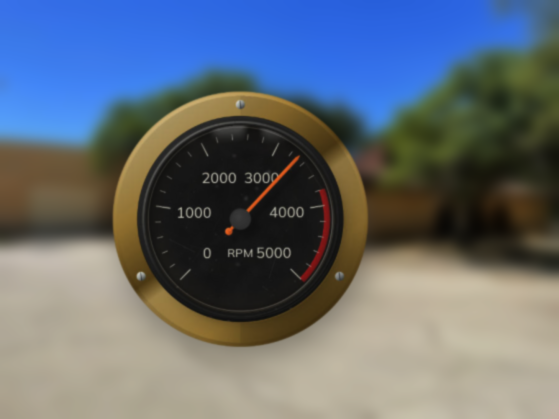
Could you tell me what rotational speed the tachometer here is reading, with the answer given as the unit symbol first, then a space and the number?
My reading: rpm 3300
